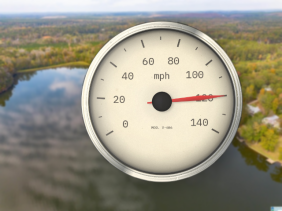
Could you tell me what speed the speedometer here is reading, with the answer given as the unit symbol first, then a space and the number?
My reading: mph 120
